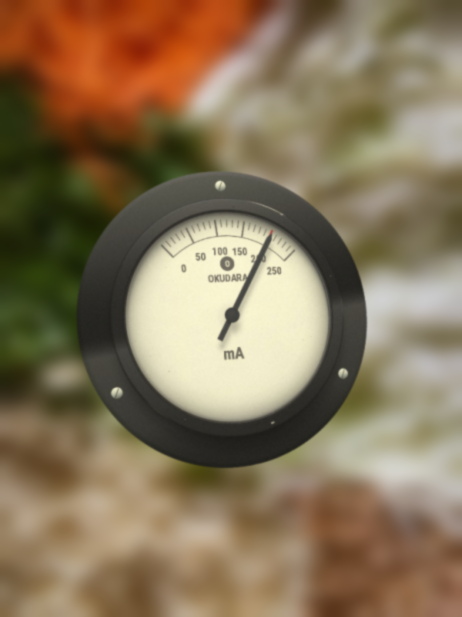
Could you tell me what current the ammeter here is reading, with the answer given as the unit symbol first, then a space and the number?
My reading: mA 200
